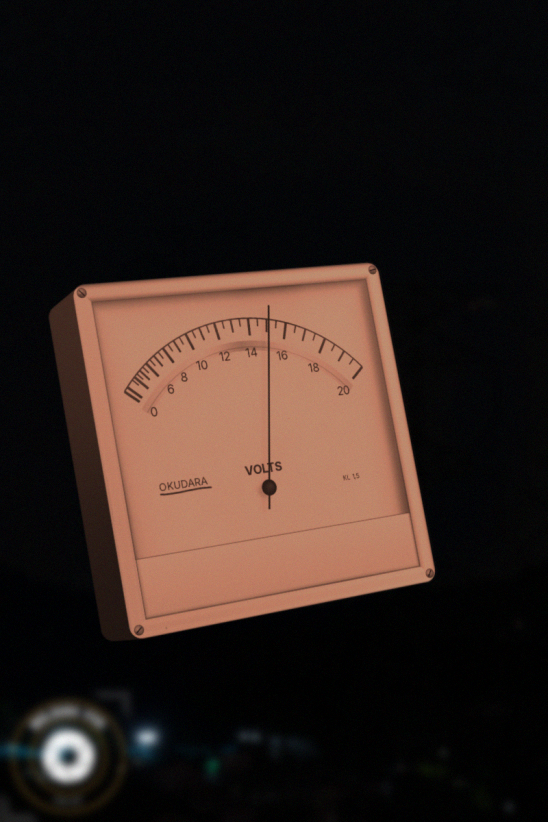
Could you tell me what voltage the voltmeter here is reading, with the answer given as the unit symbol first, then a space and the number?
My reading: V 15
